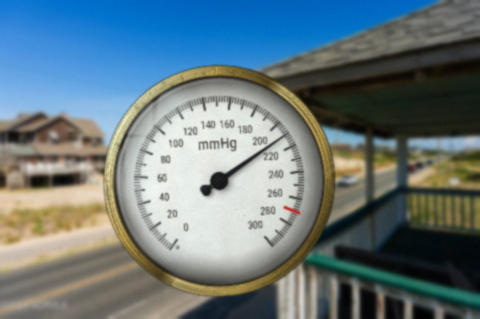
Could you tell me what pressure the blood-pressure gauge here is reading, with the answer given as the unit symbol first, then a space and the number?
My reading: mmHg 210
